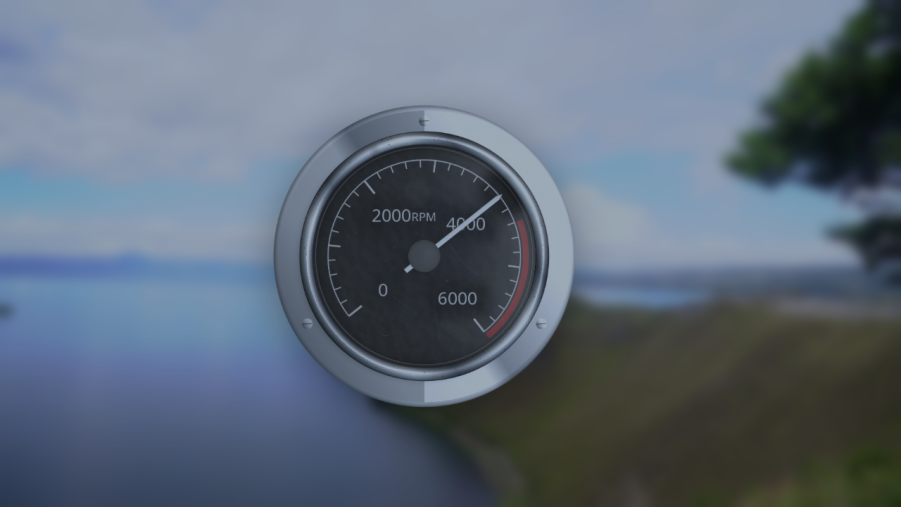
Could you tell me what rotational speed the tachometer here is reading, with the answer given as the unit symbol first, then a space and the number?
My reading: rpm 4000
